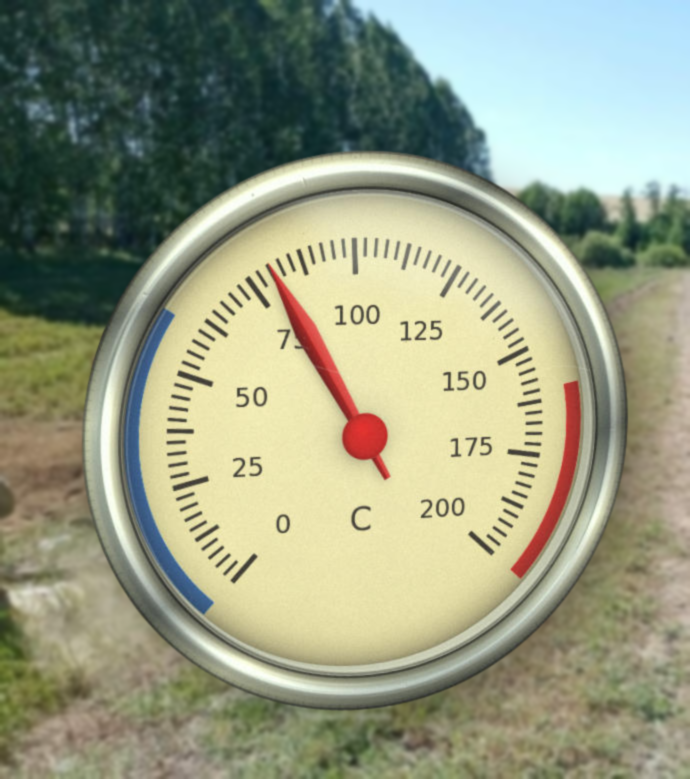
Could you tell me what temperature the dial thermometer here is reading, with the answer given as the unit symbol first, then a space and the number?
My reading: °C 80
